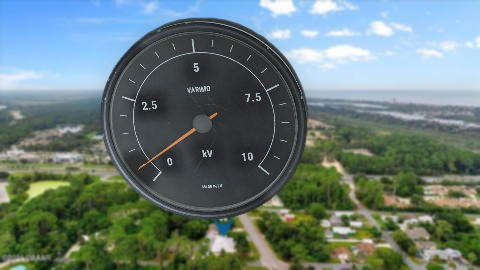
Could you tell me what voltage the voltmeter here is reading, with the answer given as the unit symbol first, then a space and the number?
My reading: kV 0.5
